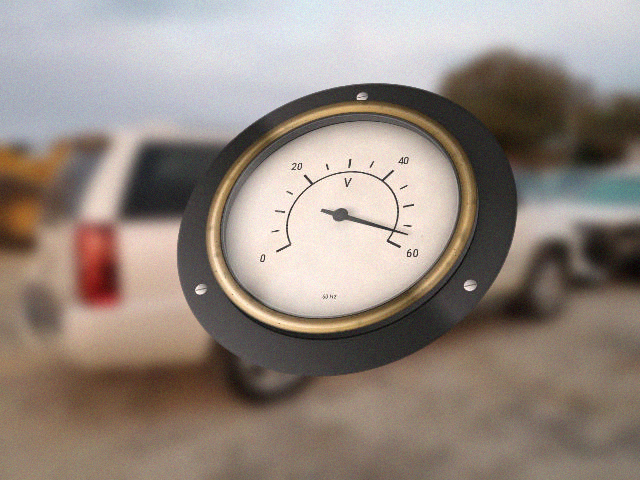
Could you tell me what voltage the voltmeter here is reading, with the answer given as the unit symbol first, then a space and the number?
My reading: V 57.5
